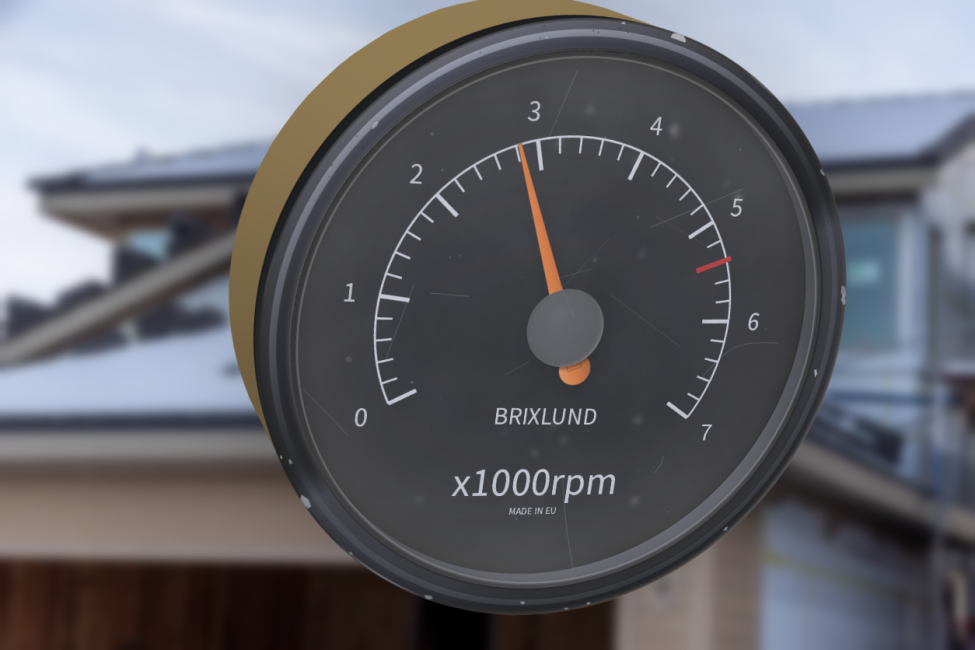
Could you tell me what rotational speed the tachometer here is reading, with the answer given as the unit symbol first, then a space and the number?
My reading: rpm 2800
